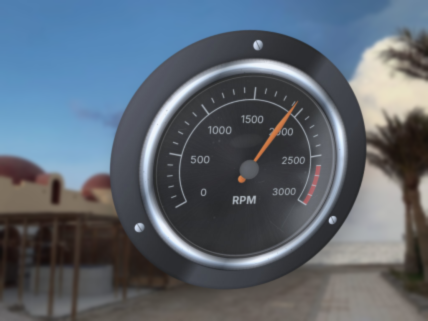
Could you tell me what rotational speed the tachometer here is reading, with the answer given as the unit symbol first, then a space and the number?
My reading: rpm 1900
